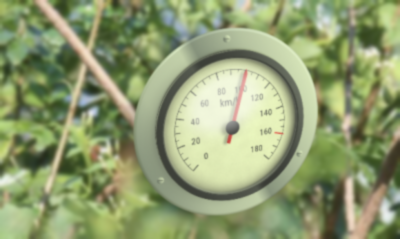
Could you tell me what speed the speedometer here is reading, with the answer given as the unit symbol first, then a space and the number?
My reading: km/h 100
